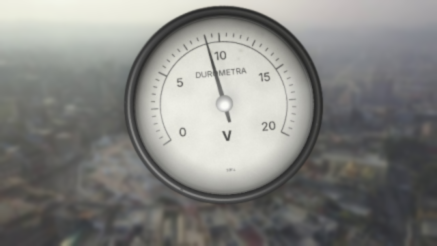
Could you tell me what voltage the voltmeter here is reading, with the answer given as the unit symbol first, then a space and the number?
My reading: V 9
